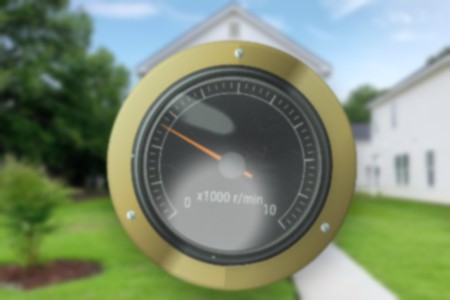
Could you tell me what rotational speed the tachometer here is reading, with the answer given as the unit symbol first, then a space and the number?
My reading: rpm 2600
